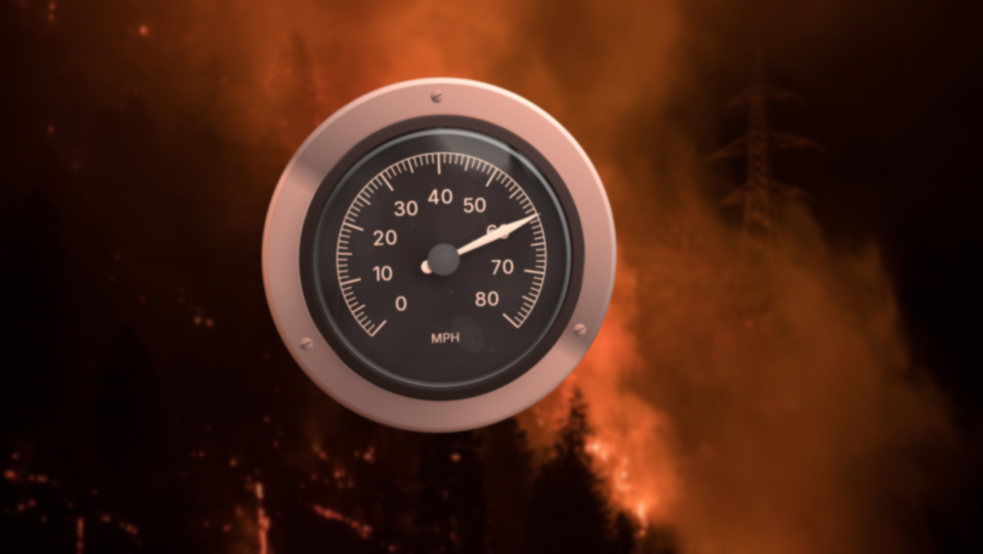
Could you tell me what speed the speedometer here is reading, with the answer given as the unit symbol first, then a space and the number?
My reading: mph 60
